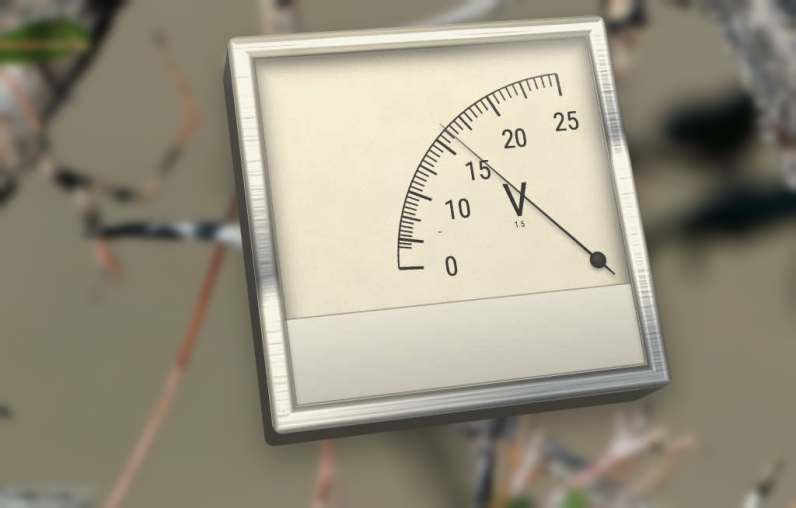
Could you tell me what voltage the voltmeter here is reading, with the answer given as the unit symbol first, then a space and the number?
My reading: V 16
